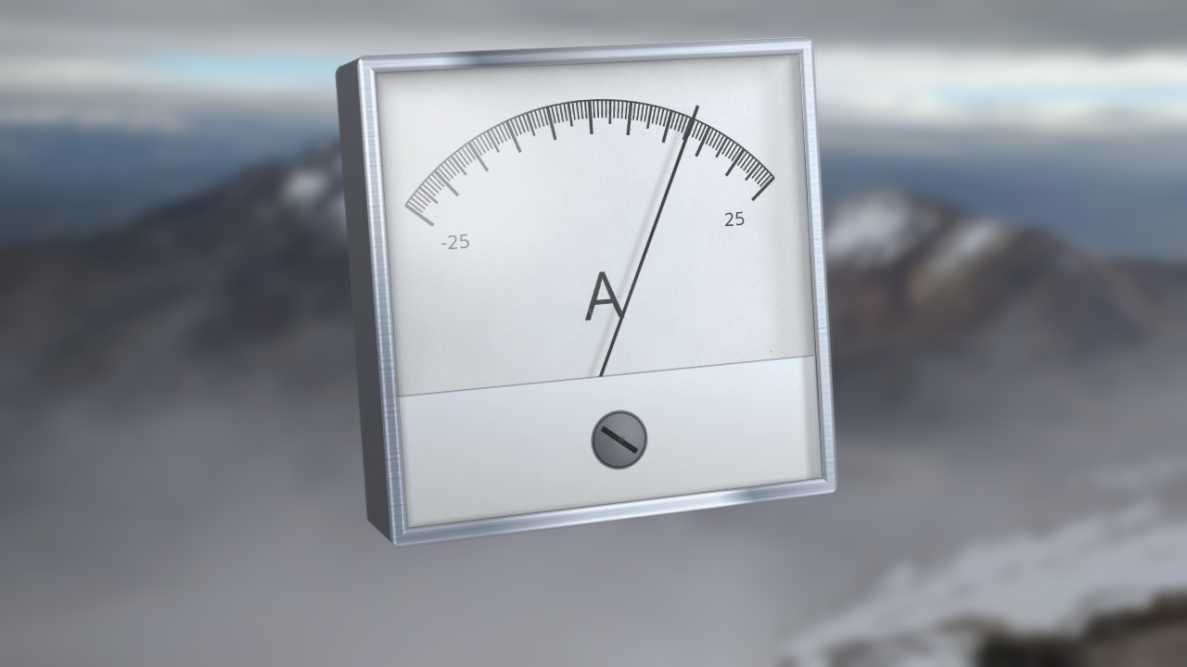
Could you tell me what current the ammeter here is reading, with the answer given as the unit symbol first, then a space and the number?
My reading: A 12.5
